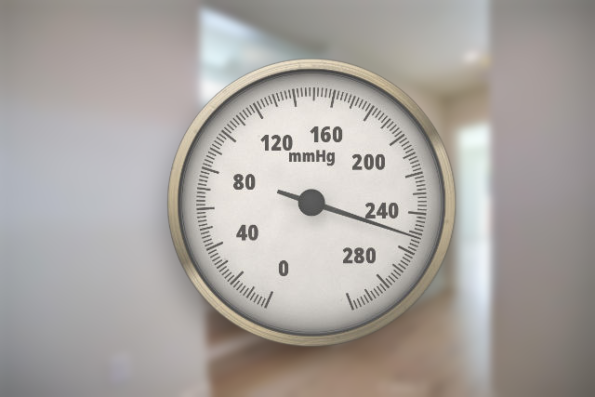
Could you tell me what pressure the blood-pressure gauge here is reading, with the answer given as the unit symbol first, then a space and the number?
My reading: mmHg 252
